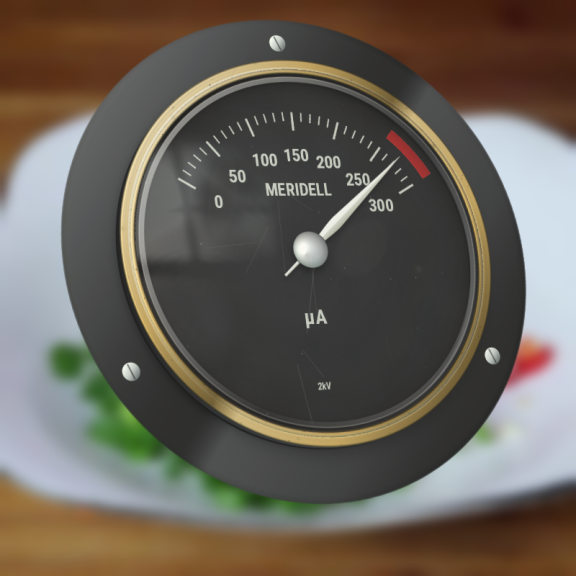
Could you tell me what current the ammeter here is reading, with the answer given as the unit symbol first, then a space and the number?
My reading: µA 270
